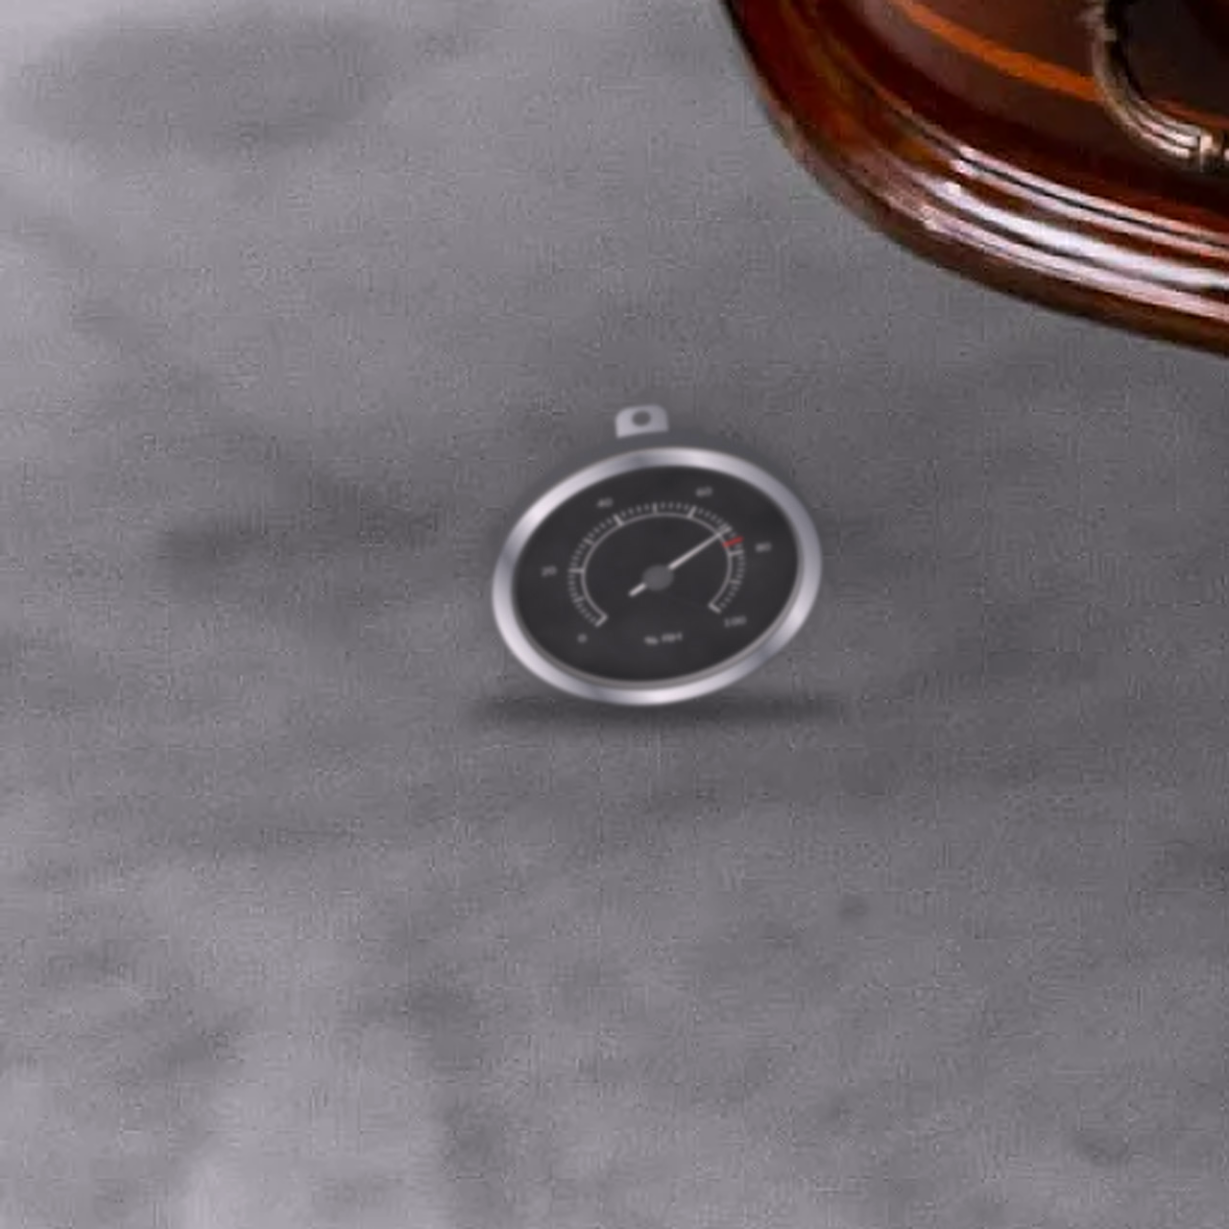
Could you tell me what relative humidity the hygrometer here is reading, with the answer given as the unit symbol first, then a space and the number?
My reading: % 70
